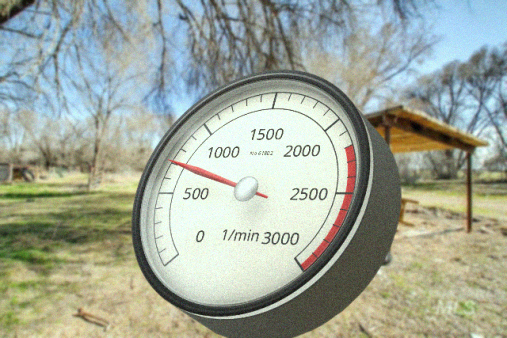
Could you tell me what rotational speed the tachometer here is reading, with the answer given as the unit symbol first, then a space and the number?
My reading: rpm 700
